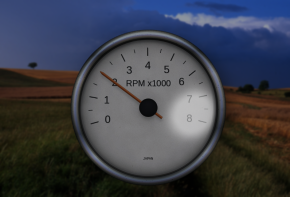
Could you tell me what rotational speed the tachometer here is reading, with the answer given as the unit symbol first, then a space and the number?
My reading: rpm 2000
